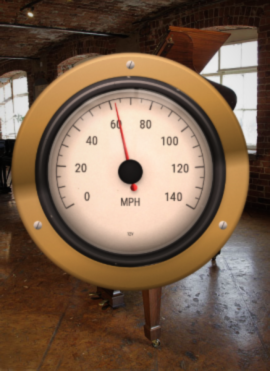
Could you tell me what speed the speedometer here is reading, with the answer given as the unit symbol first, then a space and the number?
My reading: mph 62.5
